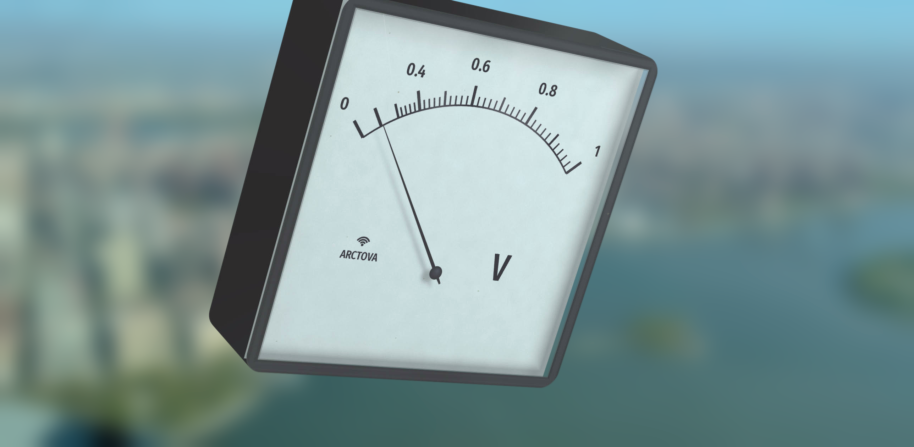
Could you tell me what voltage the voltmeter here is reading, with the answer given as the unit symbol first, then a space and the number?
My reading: V 0.2
